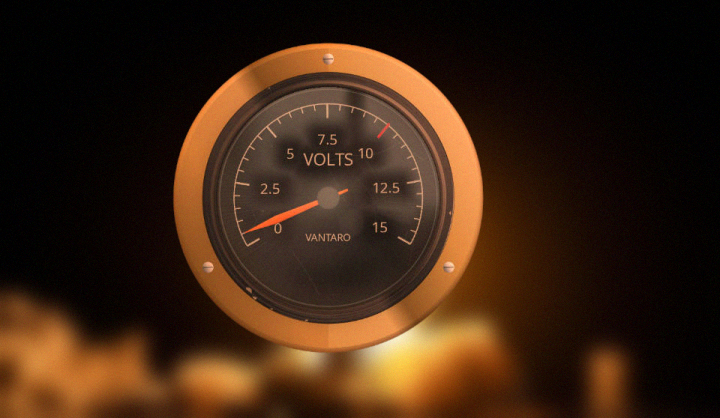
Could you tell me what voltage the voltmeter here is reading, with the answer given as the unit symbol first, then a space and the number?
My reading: V 0.5
